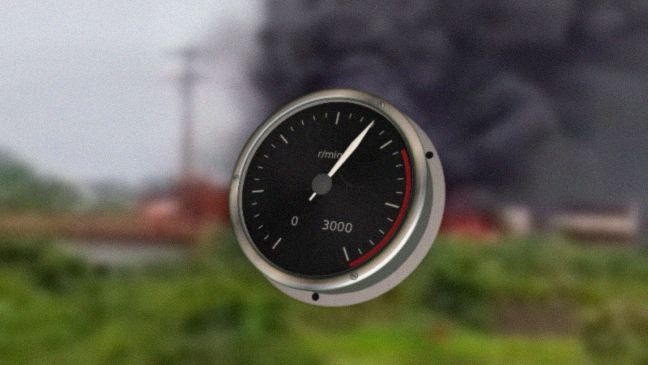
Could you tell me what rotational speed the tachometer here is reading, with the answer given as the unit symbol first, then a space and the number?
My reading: rpm 1800
